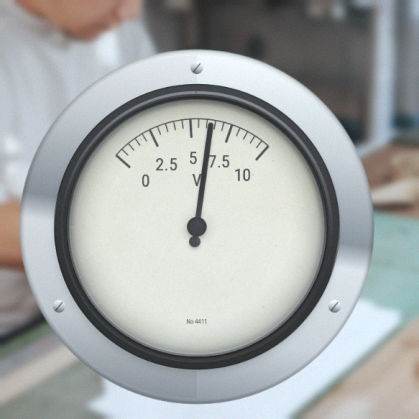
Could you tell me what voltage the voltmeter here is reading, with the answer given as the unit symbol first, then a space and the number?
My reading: V 6.25
